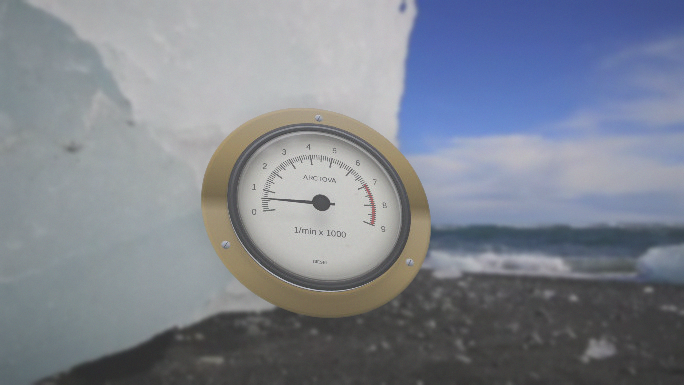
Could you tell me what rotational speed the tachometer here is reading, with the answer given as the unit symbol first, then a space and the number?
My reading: rpm 500
